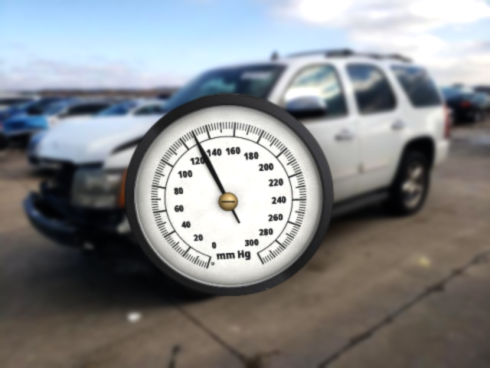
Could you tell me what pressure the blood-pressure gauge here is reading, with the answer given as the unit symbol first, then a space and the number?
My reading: mmHg 130
